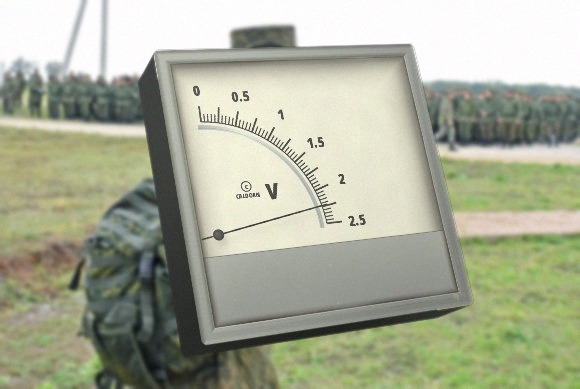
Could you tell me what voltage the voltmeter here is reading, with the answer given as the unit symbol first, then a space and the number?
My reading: V 2.25
